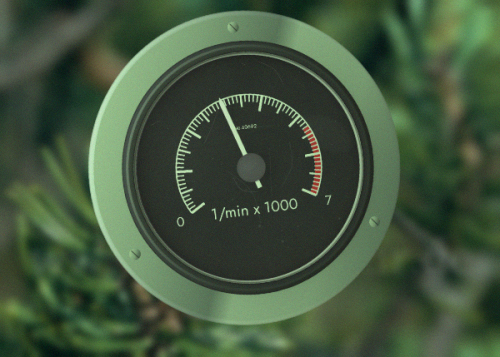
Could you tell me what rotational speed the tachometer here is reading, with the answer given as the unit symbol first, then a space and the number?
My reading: rpm 3000
